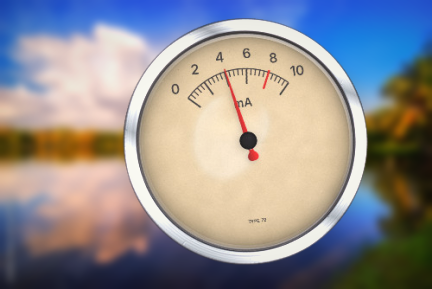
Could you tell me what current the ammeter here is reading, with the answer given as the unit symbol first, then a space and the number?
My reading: mA 4
